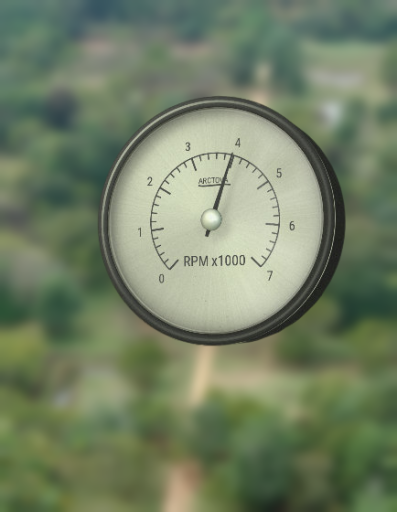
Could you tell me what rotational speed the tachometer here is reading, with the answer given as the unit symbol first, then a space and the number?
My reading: rpm 4000
